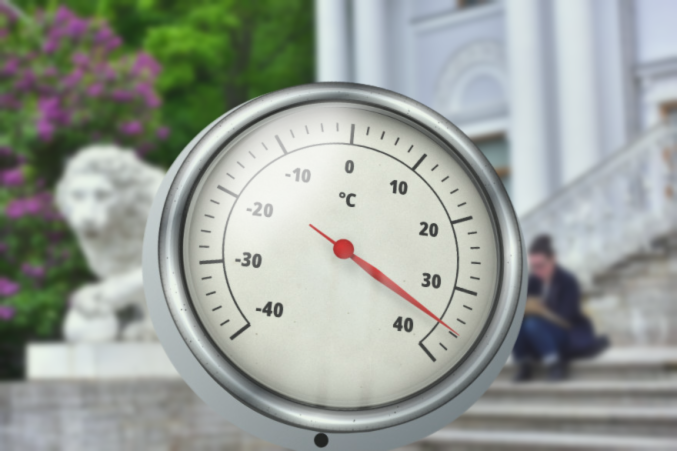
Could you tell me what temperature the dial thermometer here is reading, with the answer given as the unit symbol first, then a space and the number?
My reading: °C 36
